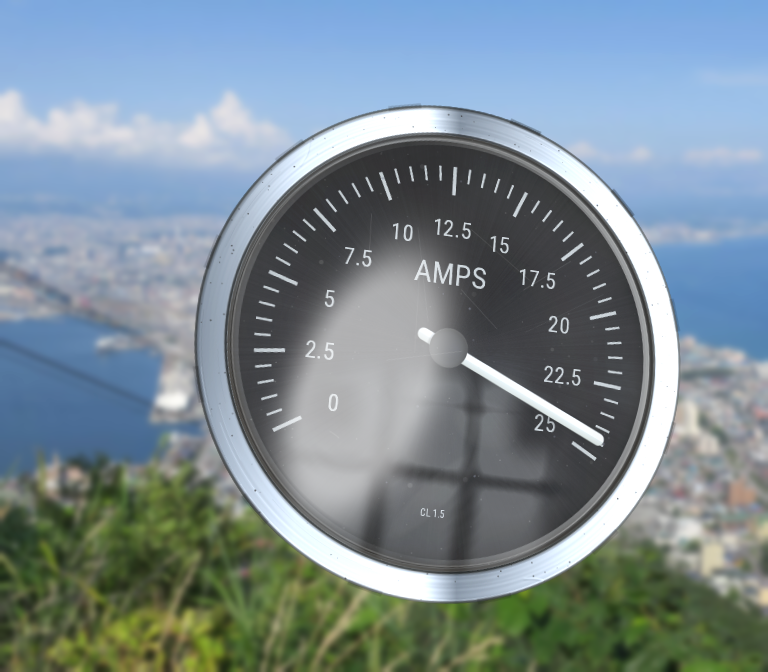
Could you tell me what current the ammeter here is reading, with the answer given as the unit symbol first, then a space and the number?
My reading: A 24.5
